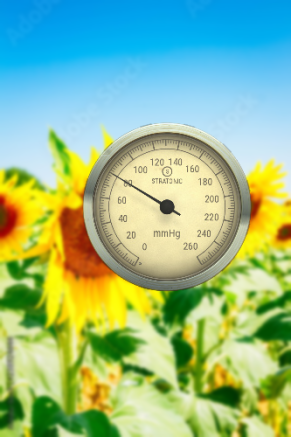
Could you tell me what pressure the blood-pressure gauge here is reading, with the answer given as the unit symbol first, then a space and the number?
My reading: mmHg 80
